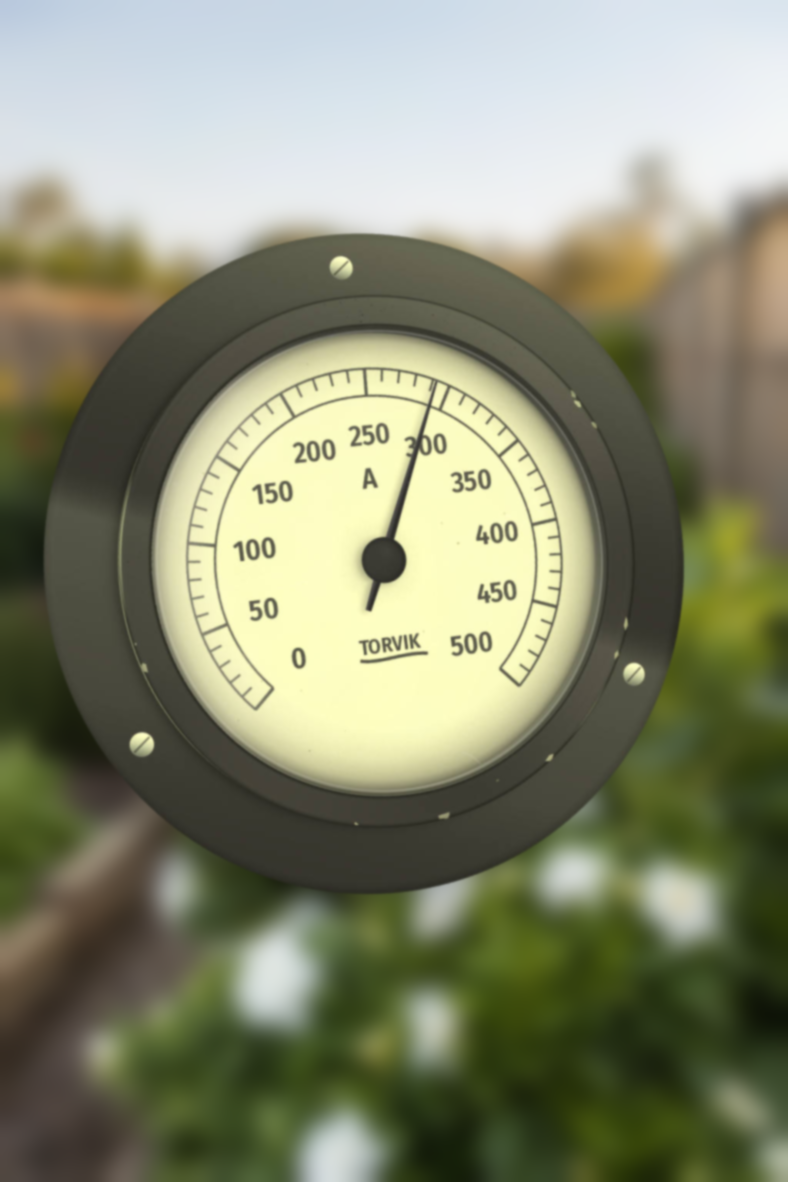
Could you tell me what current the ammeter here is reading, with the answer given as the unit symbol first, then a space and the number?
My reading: A 290
